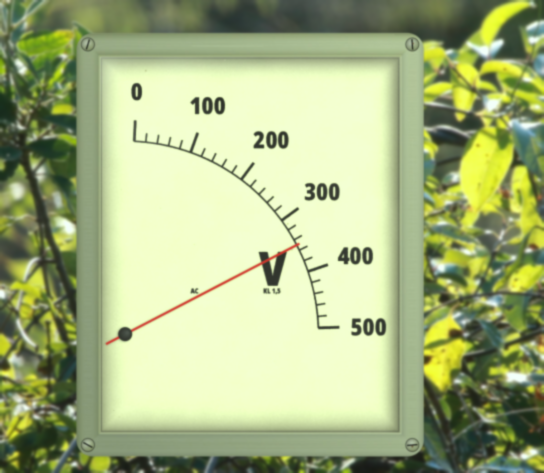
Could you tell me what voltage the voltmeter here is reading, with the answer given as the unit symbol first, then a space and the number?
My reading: V 350
